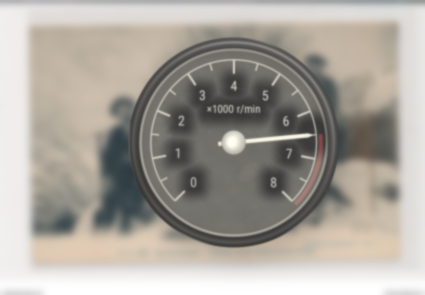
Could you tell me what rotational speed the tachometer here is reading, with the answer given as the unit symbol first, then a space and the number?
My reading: rpm 6500
